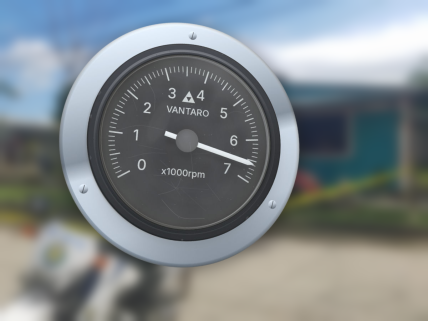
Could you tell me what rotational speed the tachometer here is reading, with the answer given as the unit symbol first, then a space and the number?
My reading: rpm 6600
